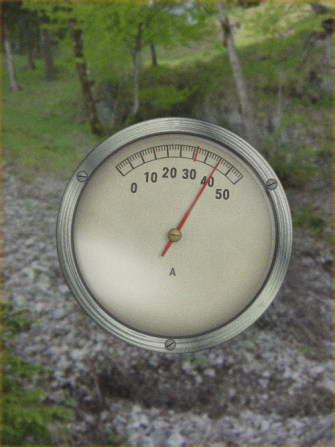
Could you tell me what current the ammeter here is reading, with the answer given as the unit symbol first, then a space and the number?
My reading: A 40
